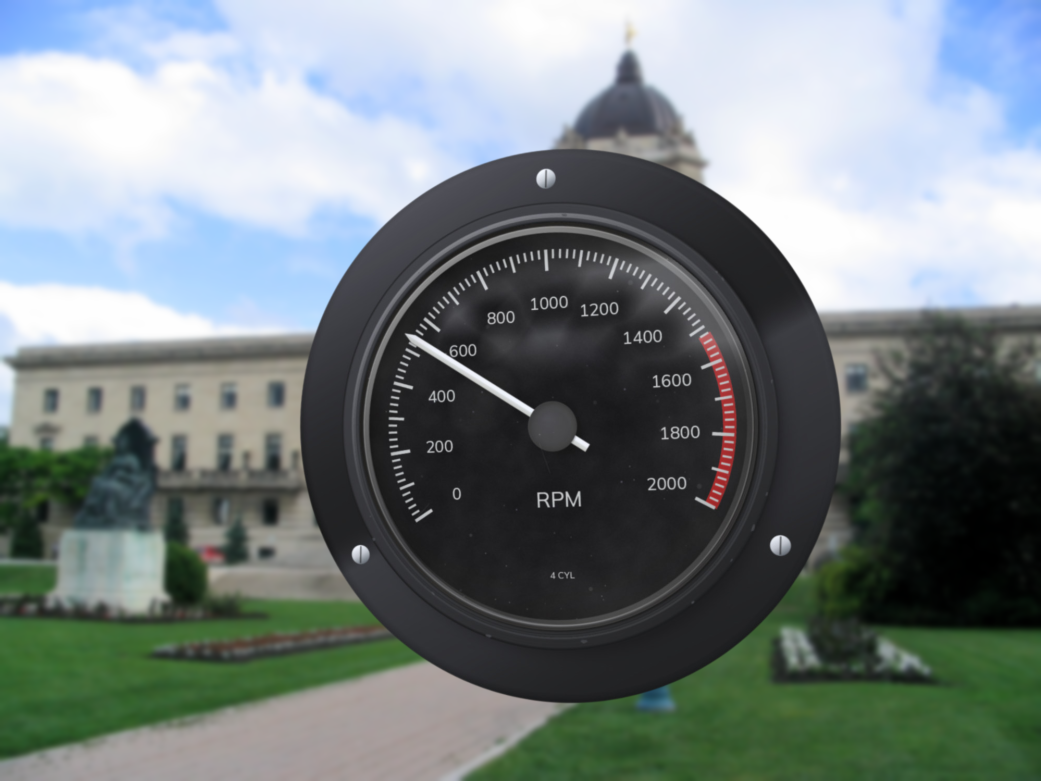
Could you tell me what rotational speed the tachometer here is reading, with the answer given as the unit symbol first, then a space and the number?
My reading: rpm 540
